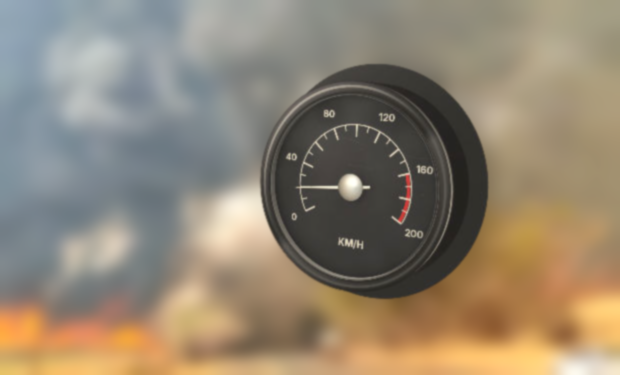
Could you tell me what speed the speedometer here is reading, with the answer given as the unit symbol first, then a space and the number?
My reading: km/h 20
